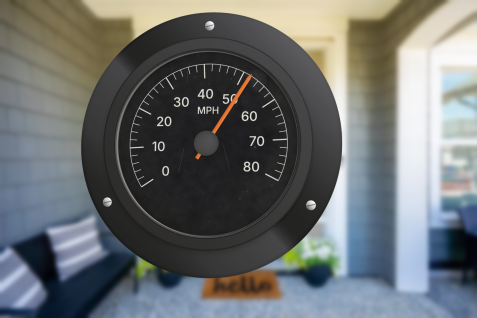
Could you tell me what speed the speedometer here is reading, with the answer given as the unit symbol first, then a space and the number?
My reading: mph 52
